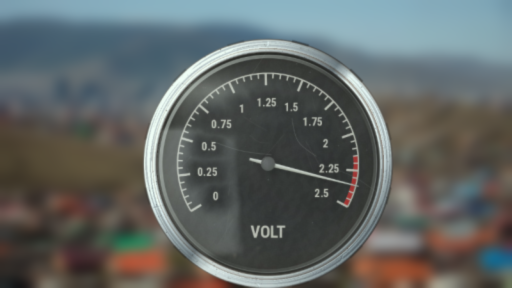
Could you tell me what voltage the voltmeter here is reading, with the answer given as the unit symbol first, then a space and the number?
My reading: V 2.35
